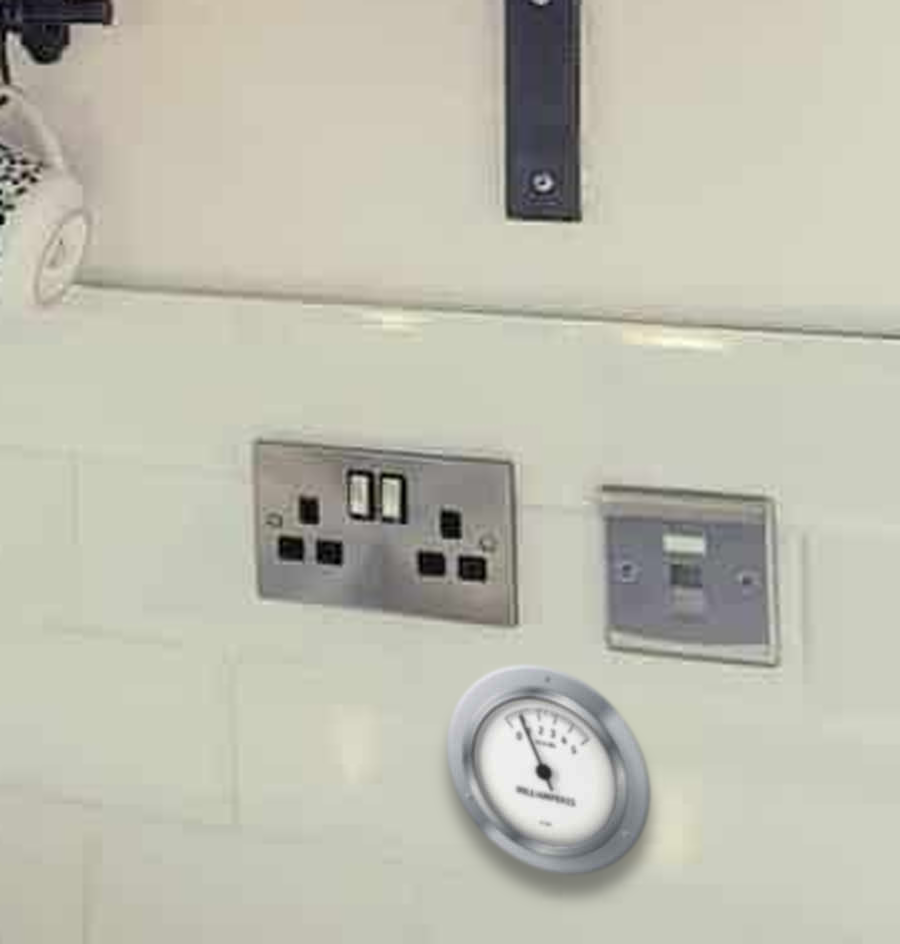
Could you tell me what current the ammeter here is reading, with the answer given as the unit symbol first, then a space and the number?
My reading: mA 1
